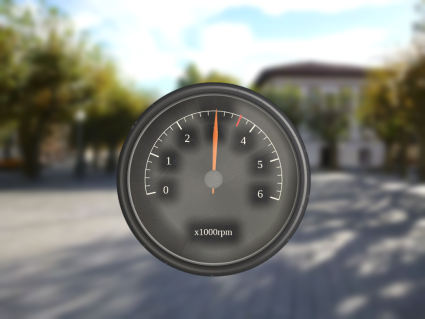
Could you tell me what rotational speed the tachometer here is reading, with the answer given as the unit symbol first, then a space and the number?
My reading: rpm 3000
